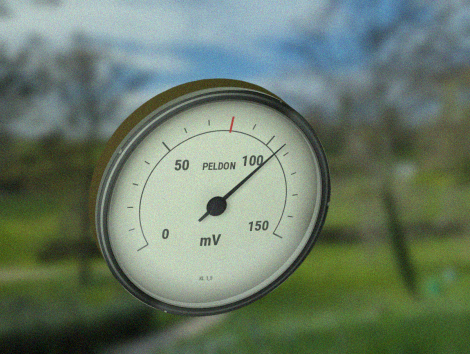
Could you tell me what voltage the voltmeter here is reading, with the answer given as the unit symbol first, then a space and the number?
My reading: mV 105
